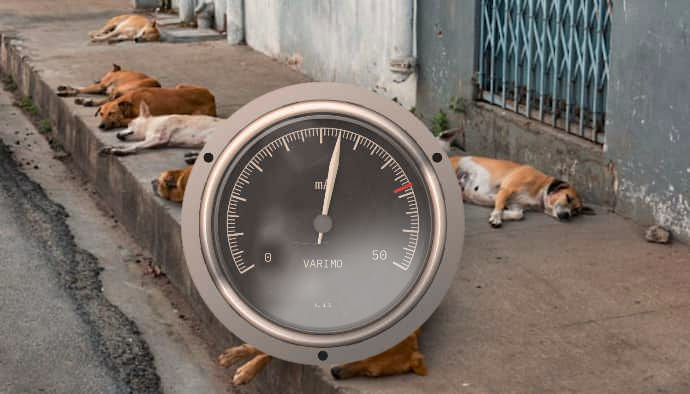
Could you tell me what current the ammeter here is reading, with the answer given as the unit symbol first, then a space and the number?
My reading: mA 27.5
